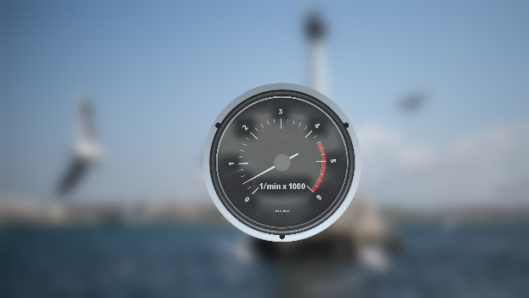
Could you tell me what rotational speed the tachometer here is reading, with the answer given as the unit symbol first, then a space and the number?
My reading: rpm 400
